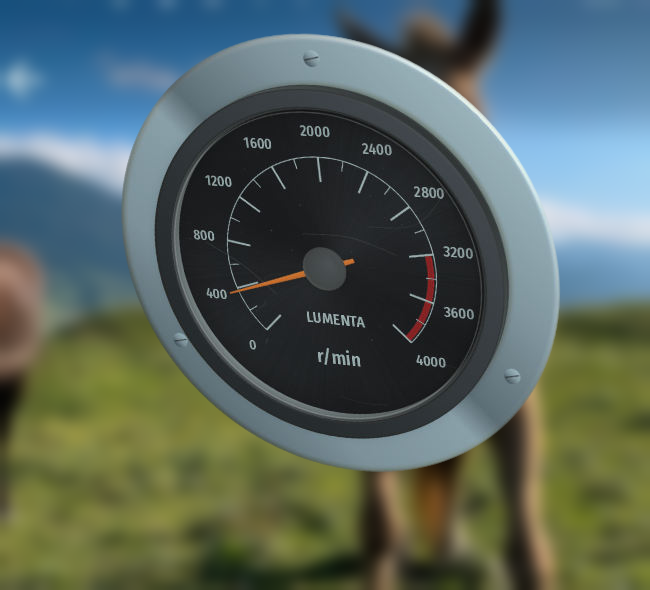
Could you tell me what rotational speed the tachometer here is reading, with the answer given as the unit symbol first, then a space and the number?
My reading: rpm 400
